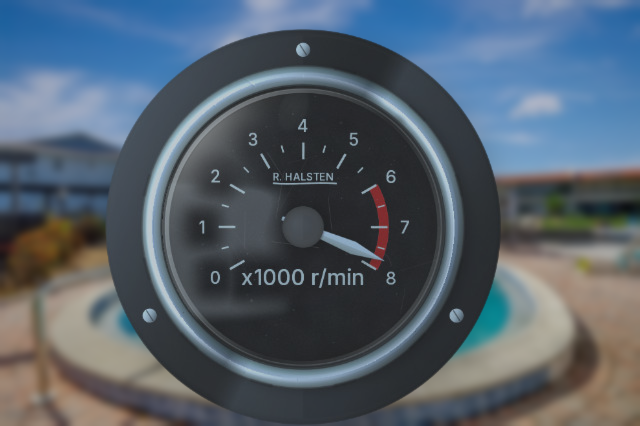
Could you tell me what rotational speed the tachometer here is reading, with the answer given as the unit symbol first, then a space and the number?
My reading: rpm 7750
